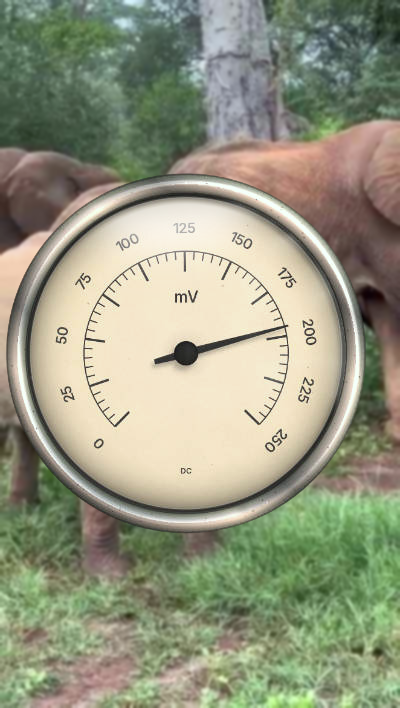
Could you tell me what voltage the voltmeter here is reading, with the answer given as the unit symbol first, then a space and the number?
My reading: mV 195
